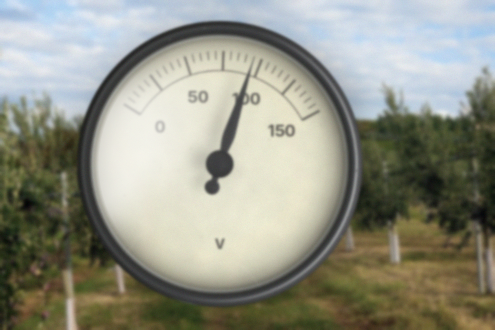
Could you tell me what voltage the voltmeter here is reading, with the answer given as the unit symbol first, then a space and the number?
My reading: V 95
